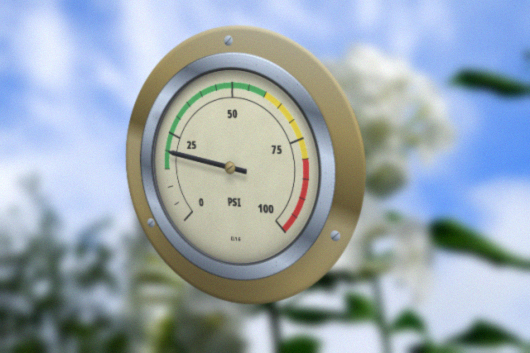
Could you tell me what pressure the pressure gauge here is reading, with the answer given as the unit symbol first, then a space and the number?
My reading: psi 20
